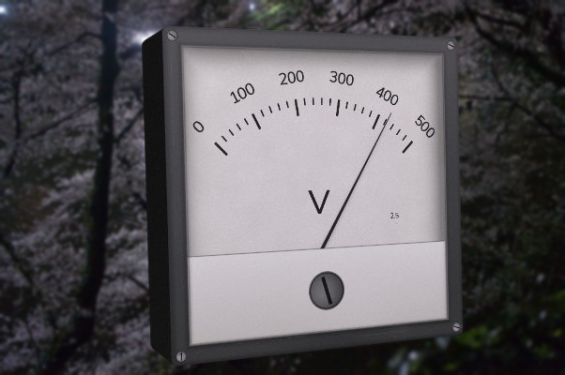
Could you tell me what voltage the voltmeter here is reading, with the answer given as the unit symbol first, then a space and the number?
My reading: V 420
